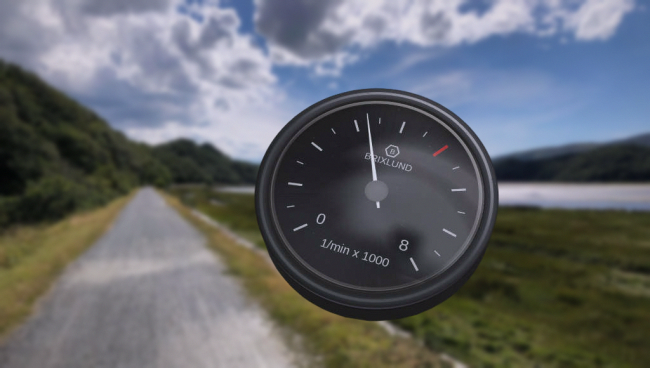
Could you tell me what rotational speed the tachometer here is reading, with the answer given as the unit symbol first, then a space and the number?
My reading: rpm 3250
